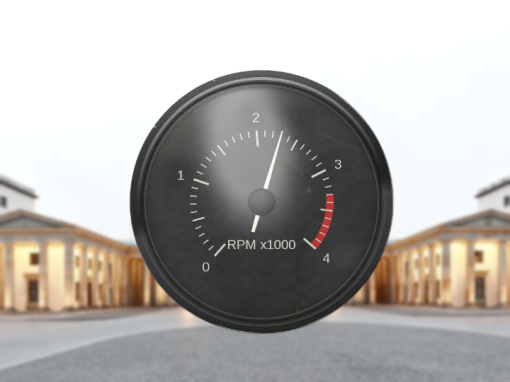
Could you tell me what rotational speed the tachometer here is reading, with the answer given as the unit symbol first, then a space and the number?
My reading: rpm 2300
